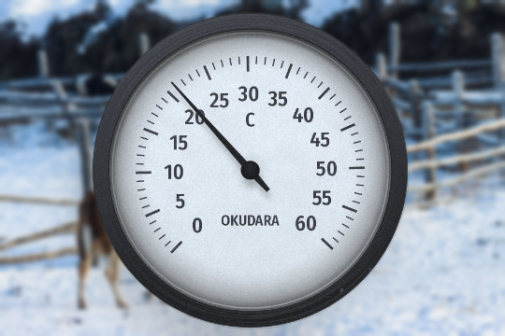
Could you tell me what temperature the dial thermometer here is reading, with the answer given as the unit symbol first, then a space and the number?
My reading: °C 21
